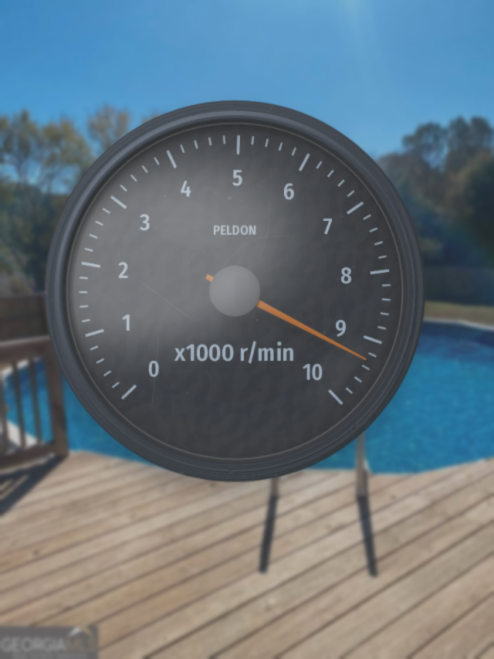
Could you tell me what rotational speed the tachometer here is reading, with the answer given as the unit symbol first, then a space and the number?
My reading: rpm 9300
